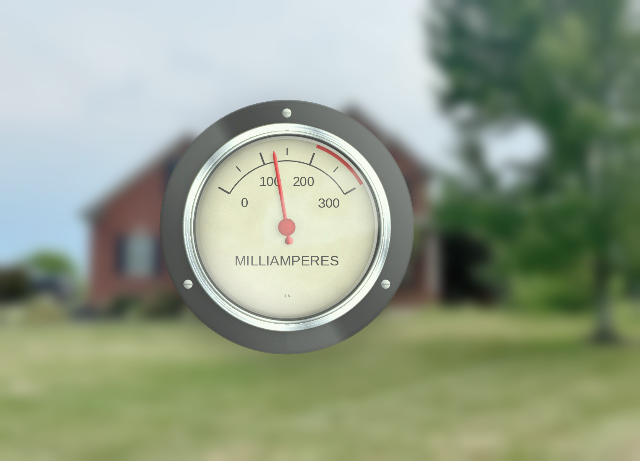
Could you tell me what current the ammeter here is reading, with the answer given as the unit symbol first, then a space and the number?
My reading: mA 125
